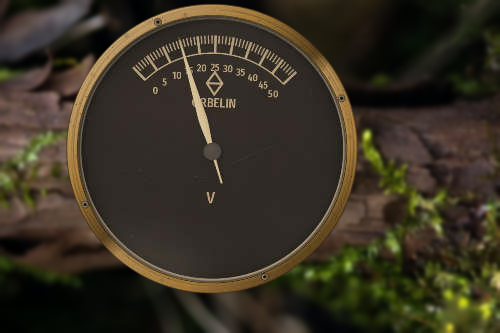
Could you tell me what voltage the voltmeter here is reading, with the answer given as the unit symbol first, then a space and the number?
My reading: V 15
